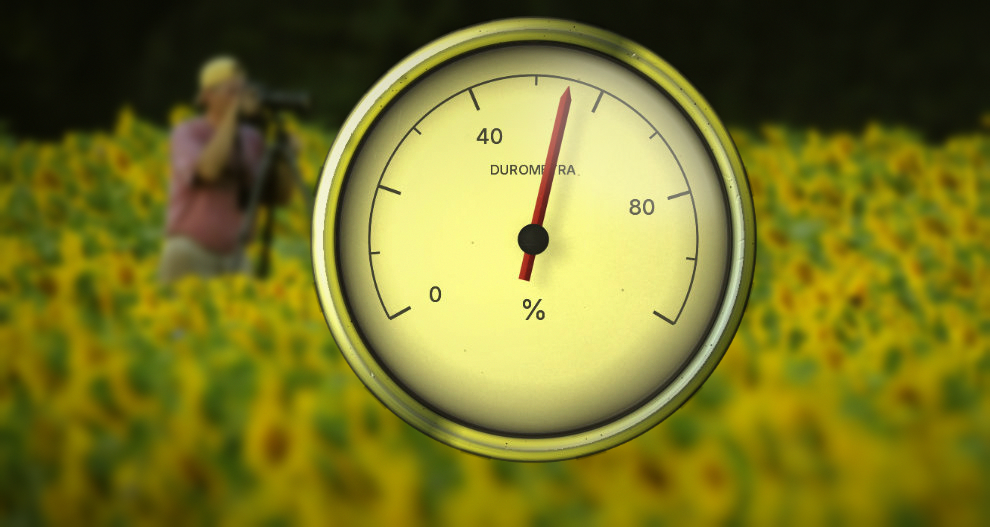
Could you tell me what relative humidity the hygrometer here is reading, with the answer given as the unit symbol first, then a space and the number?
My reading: % 55
